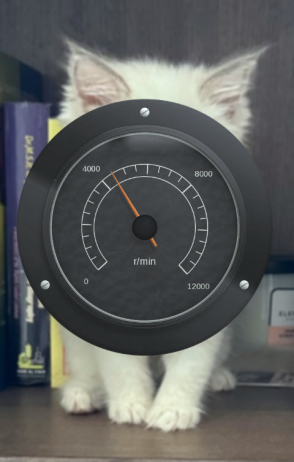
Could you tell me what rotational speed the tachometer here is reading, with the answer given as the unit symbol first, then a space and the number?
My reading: rpm 4500
